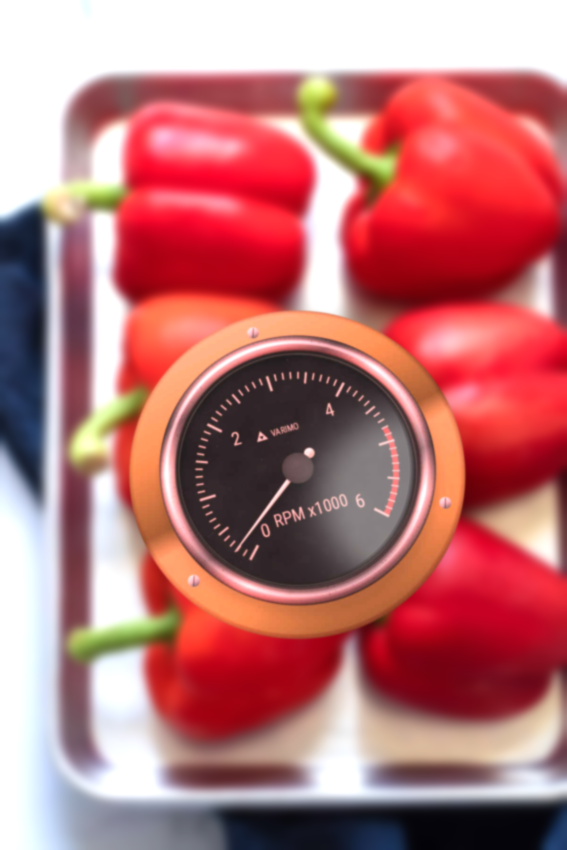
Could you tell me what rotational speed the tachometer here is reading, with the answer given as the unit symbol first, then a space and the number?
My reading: rpm 200
